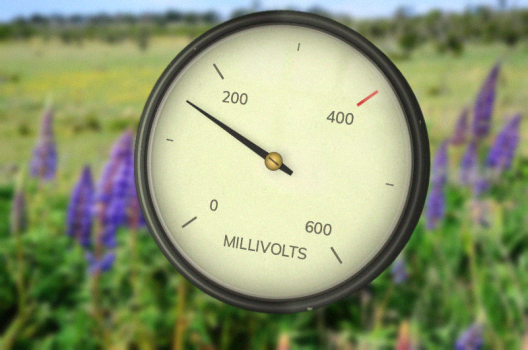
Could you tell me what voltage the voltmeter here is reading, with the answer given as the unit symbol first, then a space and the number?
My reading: mV 150
